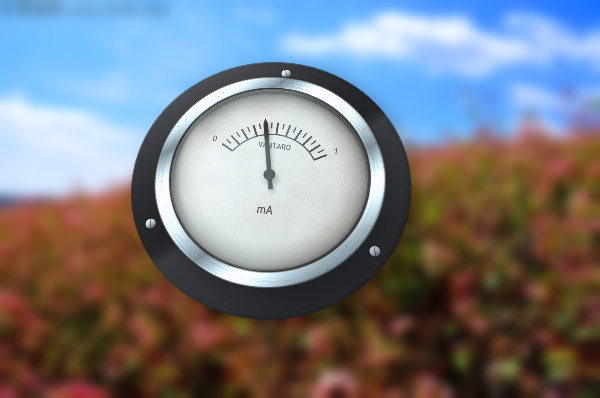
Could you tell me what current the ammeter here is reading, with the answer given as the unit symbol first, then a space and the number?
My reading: mA 0.4
